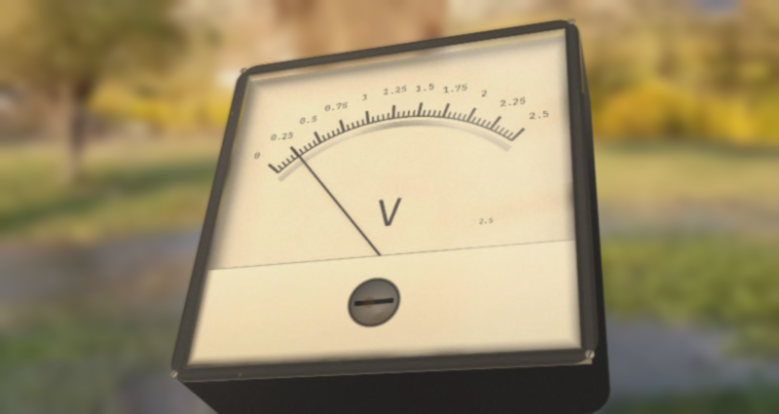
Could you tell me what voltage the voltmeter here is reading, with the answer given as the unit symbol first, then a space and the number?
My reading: V 0.25
